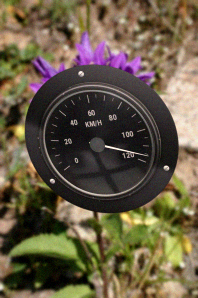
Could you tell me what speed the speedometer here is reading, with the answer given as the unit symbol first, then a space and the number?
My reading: km/h 115
